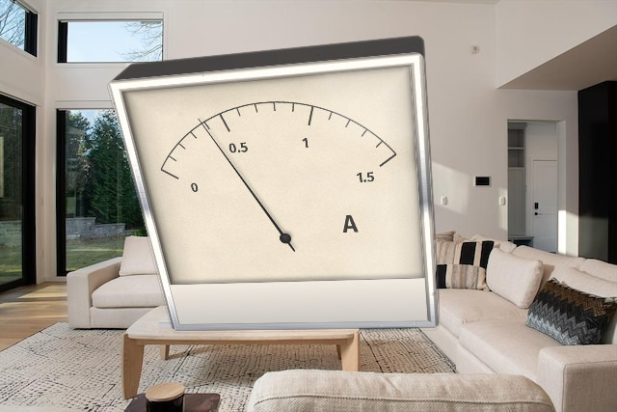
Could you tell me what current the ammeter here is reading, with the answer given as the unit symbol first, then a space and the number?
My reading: A 0.4
